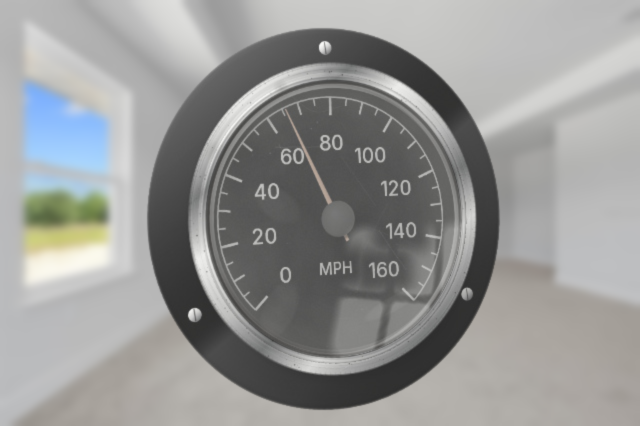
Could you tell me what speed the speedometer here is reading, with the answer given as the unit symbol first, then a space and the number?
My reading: mph 65
